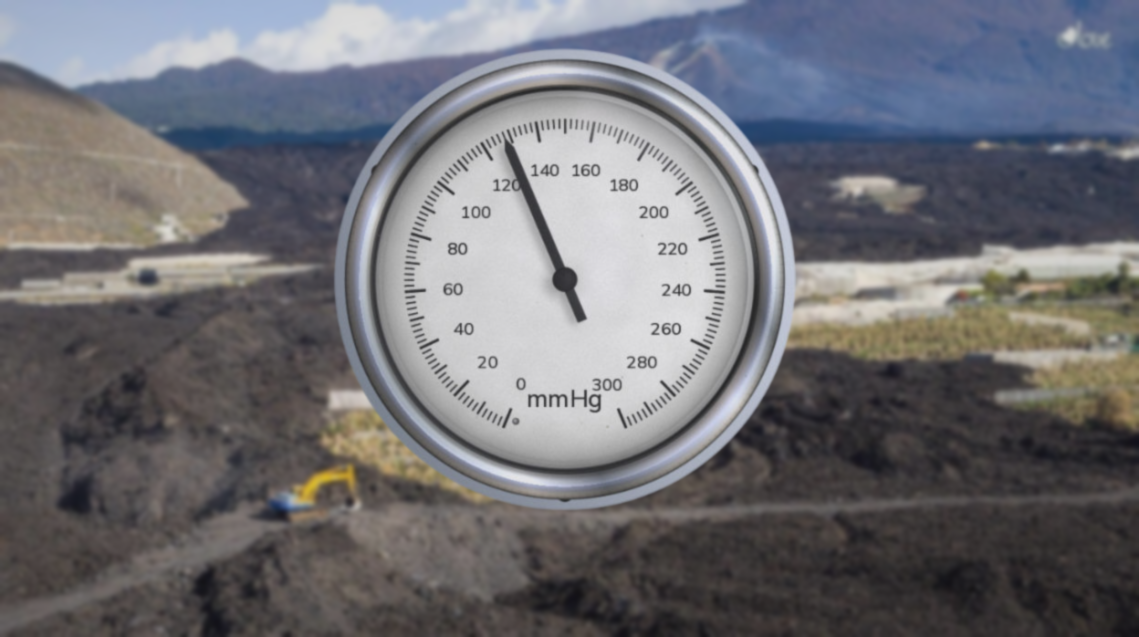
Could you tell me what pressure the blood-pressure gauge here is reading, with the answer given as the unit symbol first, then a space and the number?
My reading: mmHg 128
